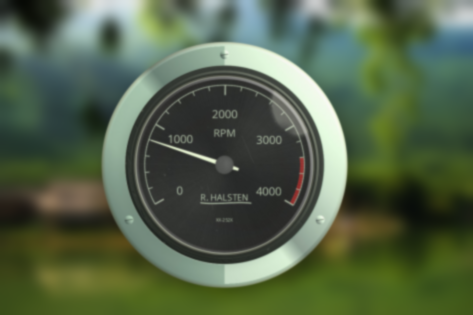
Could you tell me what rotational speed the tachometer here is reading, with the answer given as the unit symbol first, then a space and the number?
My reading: rpm 800
